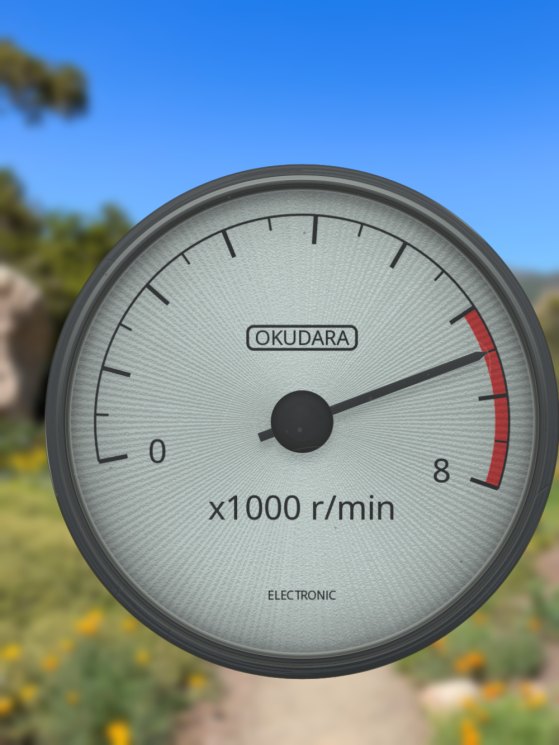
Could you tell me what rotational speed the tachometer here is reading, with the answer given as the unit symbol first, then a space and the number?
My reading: rpm 6500
